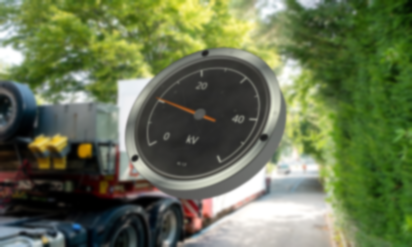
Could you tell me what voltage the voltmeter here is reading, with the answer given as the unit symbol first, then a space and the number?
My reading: kV 10
